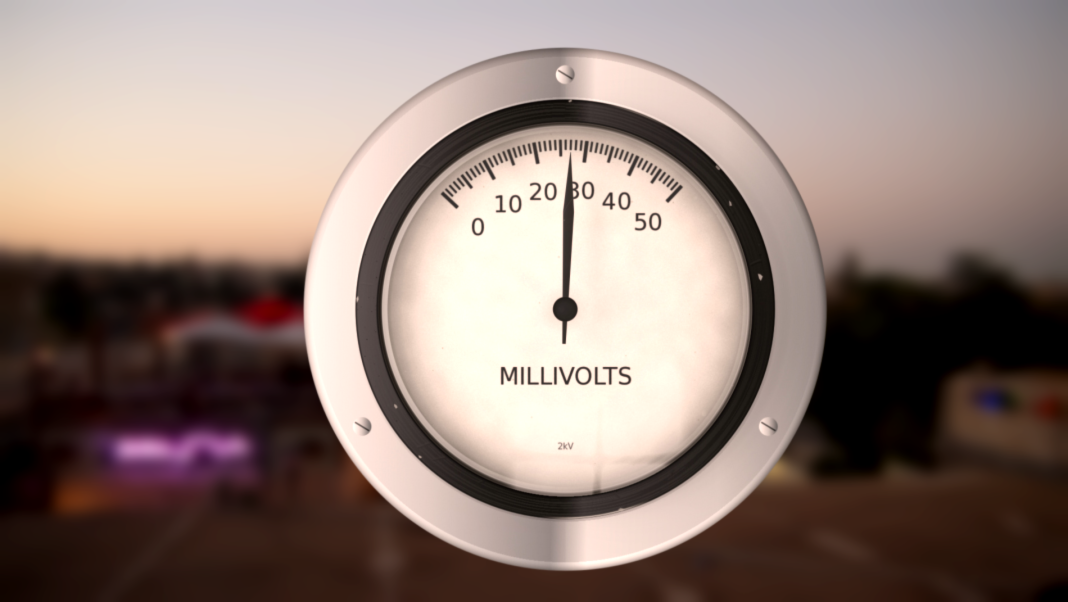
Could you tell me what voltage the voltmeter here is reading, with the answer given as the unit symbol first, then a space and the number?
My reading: mV 27
